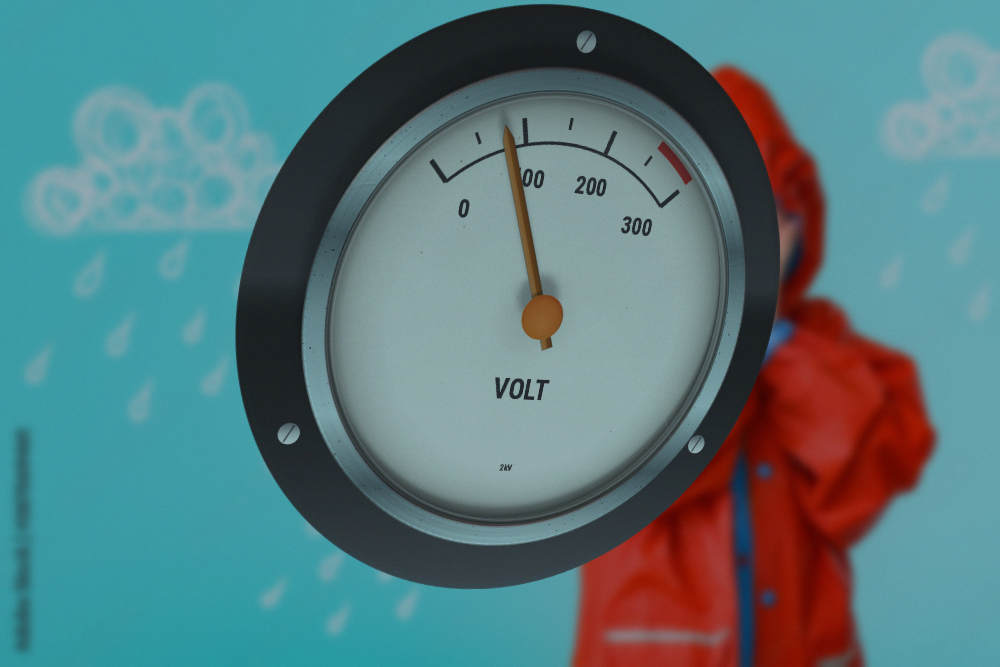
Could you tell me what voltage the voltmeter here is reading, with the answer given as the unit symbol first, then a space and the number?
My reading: V 75
